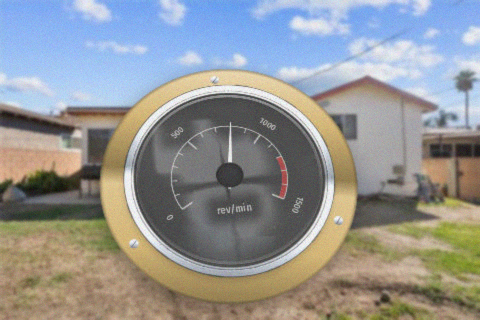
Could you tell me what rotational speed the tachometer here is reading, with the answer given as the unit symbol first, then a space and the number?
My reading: rpm 800
